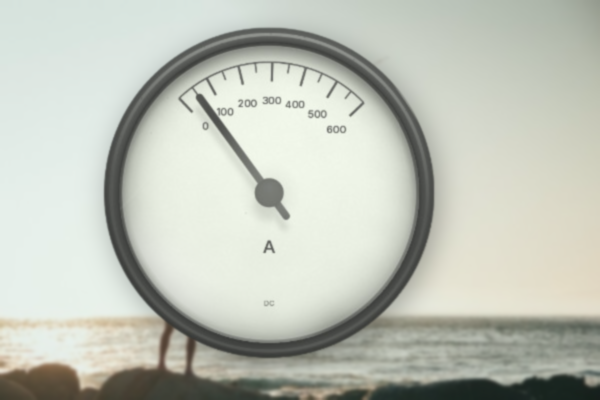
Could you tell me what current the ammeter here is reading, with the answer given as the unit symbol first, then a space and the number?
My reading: A 50
